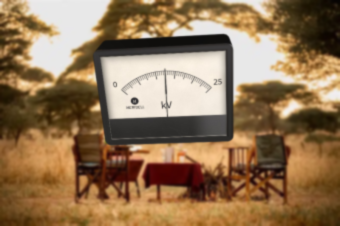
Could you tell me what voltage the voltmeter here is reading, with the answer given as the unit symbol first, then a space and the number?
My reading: kV 12.5
